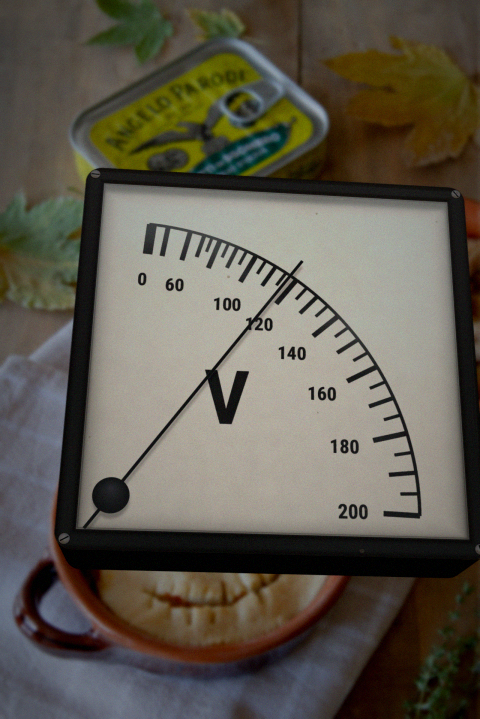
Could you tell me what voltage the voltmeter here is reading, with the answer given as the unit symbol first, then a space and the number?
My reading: V 117.5
